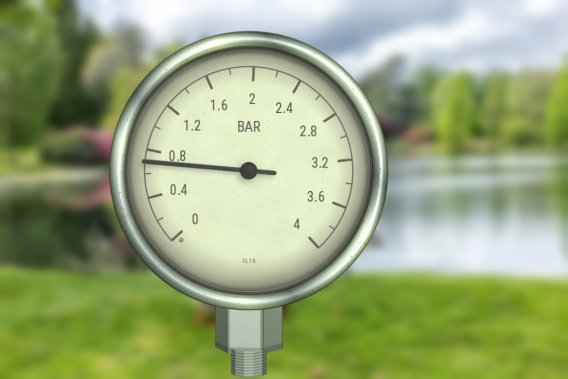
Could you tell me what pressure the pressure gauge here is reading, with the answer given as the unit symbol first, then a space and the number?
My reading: bar 0.7
